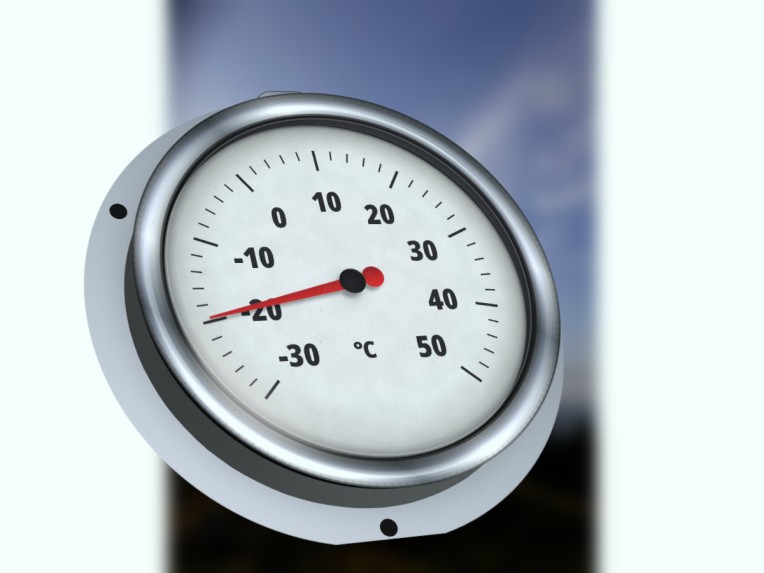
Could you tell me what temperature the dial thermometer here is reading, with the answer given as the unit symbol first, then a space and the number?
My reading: °C -20
